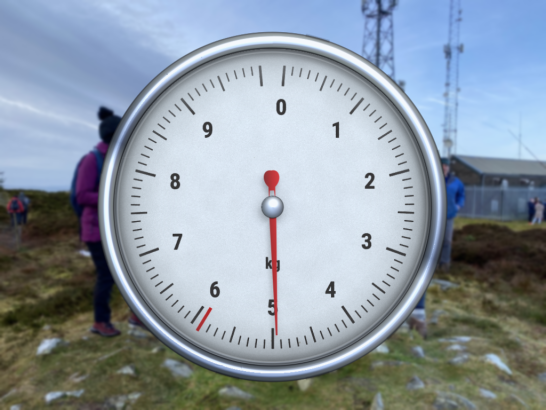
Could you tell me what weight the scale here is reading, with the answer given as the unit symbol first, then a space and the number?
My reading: kg 4.95
